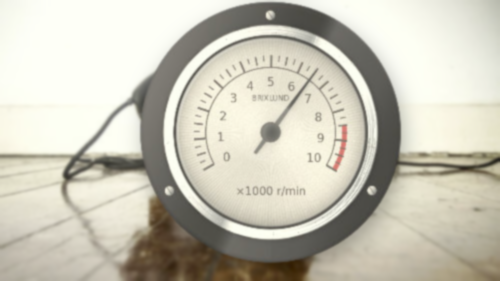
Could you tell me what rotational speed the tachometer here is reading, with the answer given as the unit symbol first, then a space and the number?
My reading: rpm 6500
